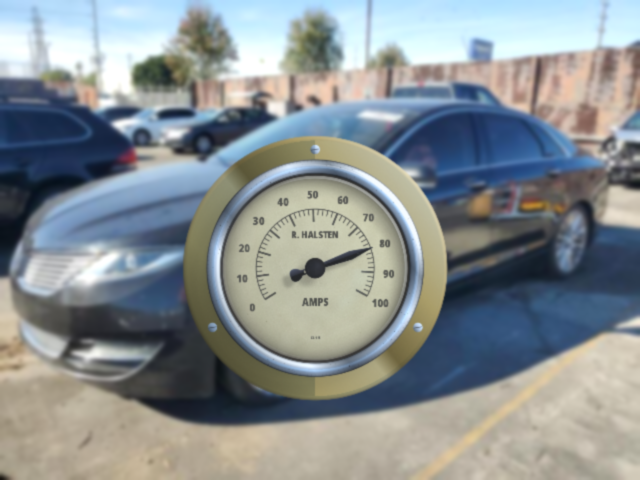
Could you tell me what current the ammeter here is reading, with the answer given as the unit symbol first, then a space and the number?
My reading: A 80
